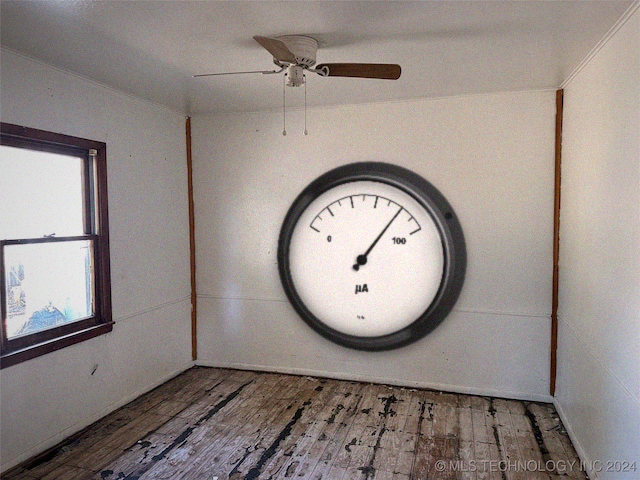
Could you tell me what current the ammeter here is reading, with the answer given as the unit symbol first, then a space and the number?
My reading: µA 80
